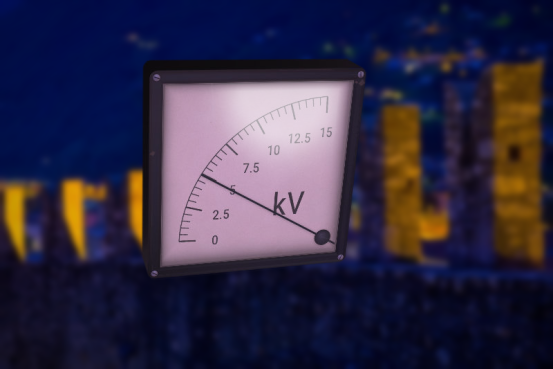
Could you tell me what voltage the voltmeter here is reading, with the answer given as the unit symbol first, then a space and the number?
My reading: kV 5
